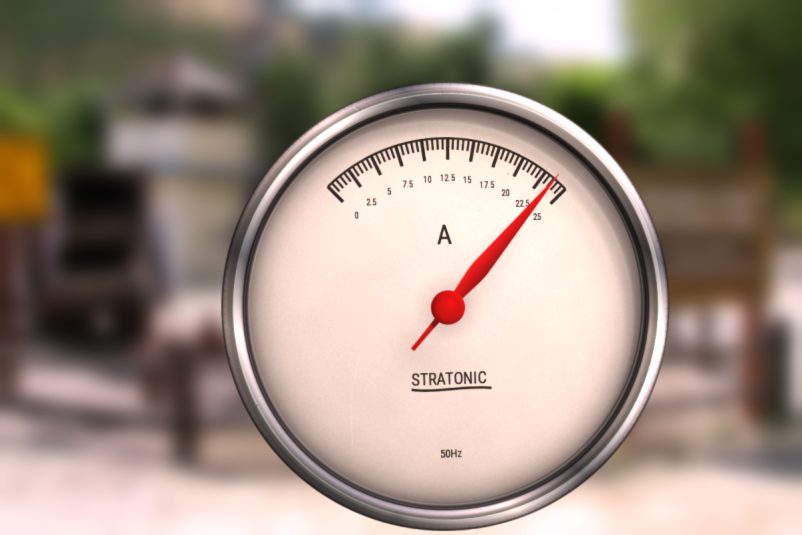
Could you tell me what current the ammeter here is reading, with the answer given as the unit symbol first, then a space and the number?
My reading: A 23.5
